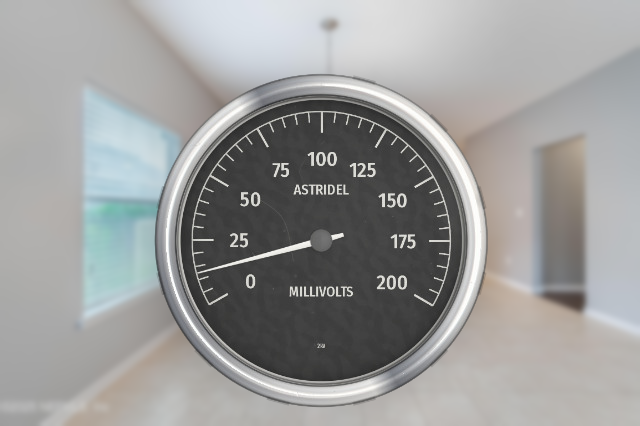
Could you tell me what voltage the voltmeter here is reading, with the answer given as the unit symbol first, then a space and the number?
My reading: mV 12.5
